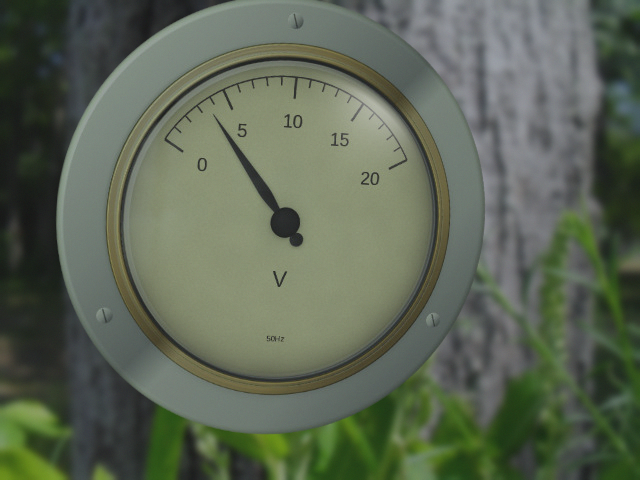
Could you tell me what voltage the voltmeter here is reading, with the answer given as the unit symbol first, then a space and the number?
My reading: V 3.5
